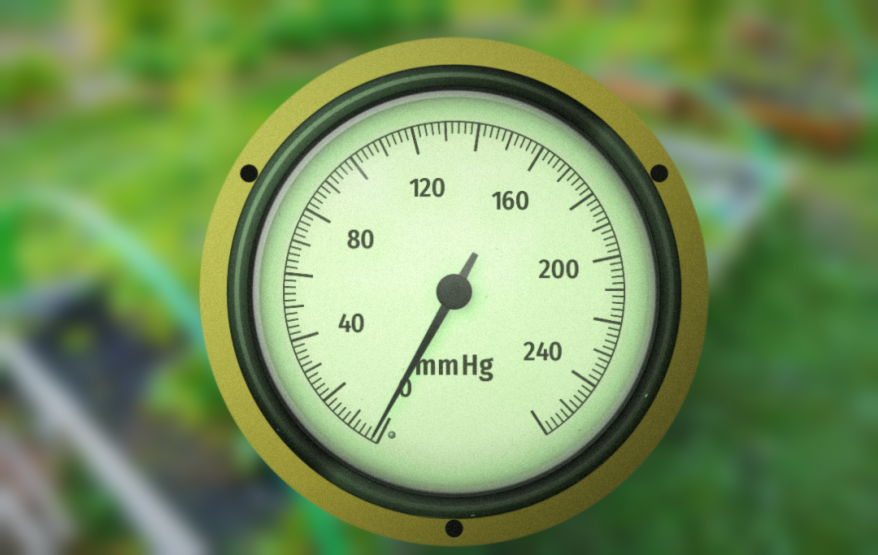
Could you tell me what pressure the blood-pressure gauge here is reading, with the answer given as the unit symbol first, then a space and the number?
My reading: mmHg 2
